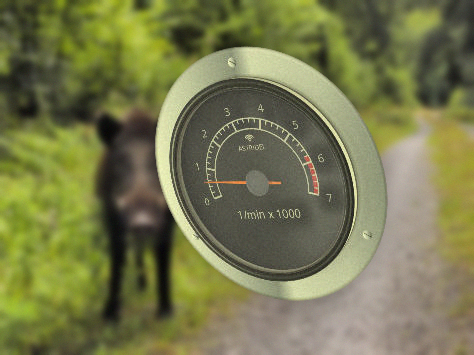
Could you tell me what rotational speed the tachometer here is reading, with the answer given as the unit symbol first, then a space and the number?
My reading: rpm 600
